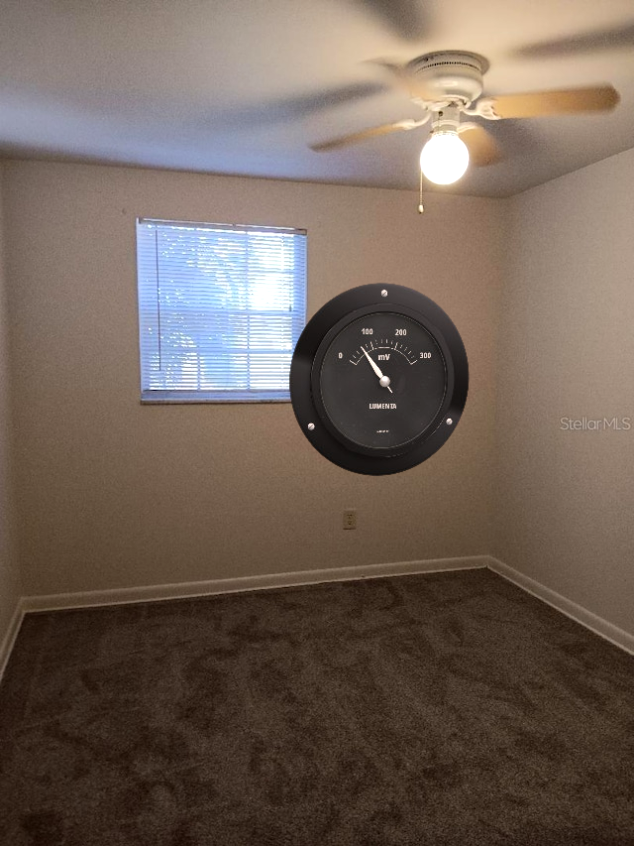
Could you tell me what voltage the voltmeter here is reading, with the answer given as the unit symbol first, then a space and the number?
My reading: mV 60
